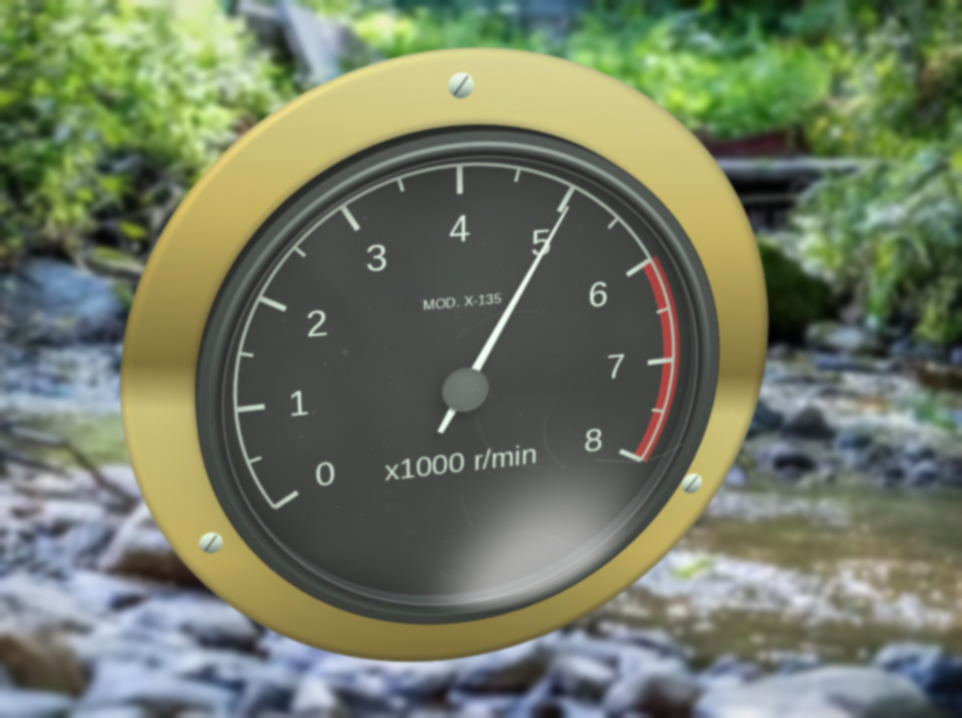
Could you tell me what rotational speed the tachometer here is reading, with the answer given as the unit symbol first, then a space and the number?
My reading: rpm 5000
